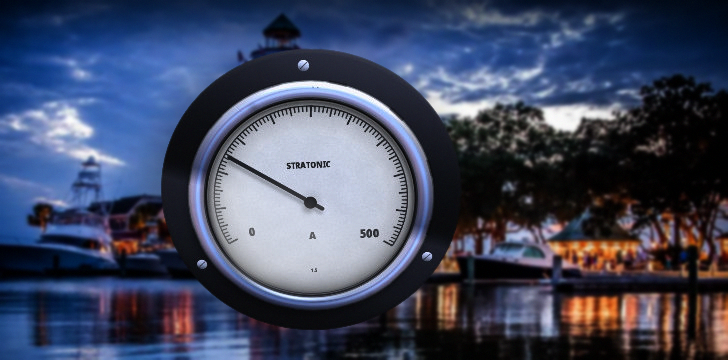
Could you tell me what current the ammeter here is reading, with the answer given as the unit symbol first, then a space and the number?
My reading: A 125
